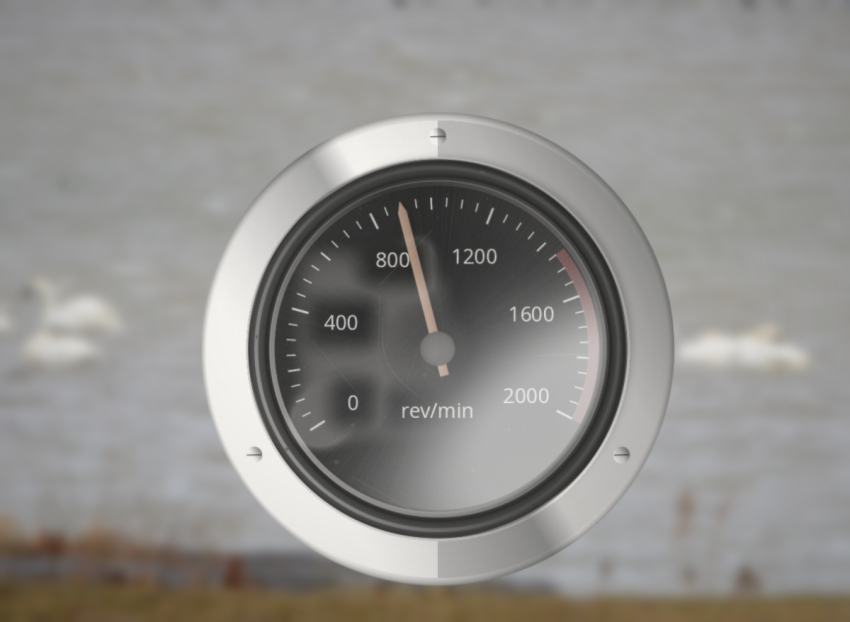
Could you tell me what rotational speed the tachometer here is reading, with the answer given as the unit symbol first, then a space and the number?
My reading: rpm 900
